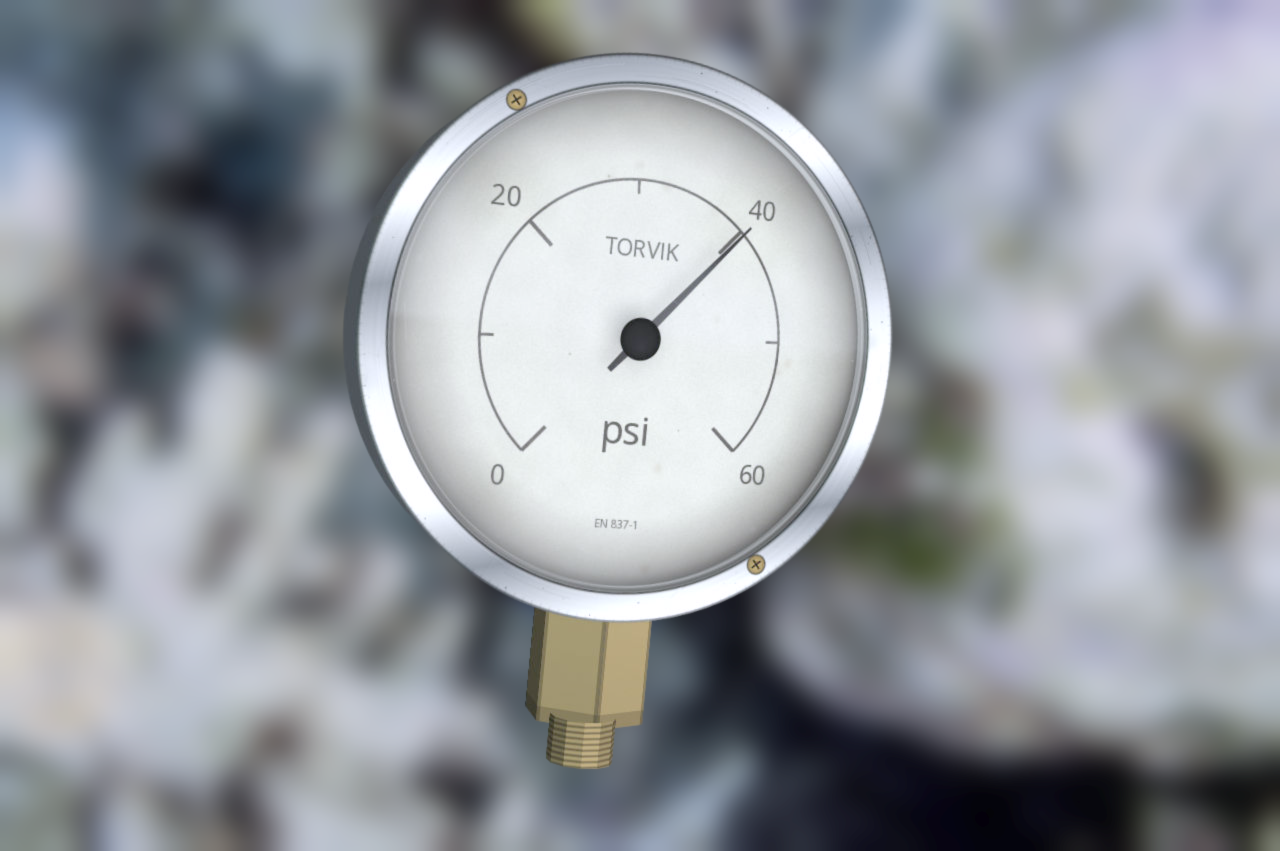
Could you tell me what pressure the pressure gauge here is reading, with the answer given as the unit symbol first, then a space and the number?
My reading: psi 40
